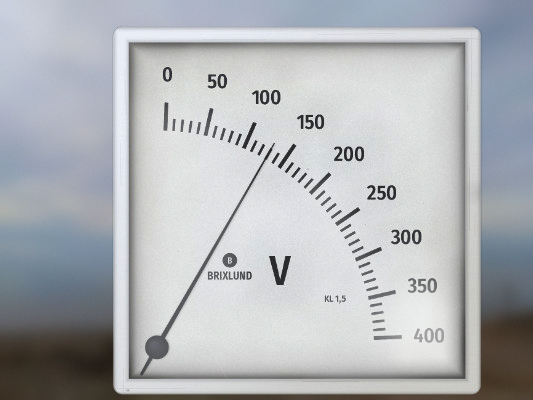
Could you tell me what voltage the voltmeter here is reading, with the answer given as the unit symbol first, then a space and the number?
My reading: V 130
